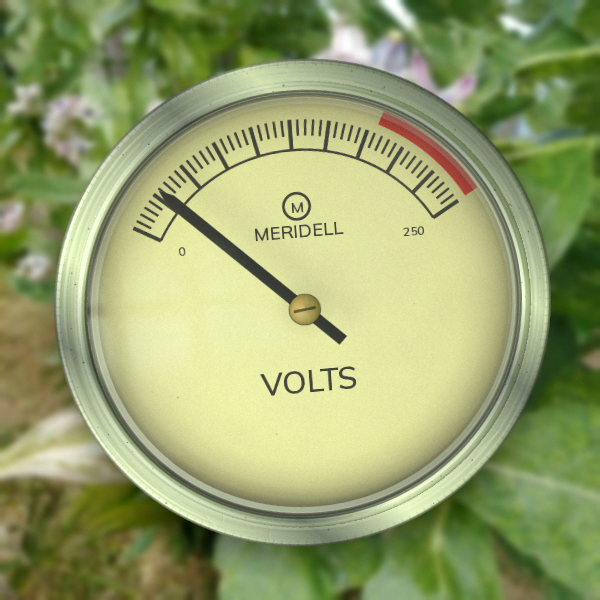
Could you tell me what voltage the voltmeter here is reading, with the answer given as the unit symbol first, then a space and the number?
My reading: V 30
